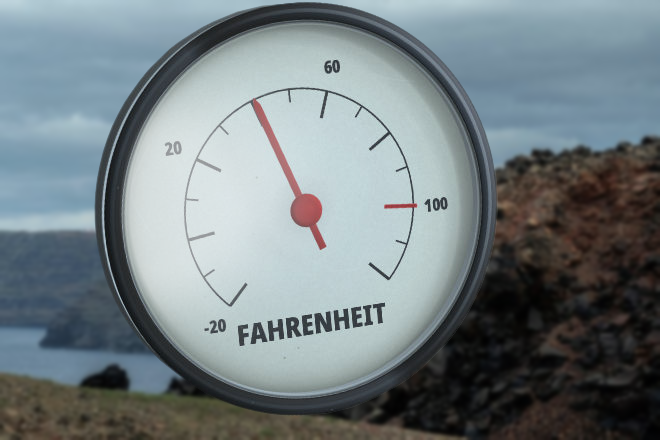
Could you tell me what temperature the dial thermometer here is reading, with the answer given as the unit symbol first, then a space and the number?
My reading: °F 40
